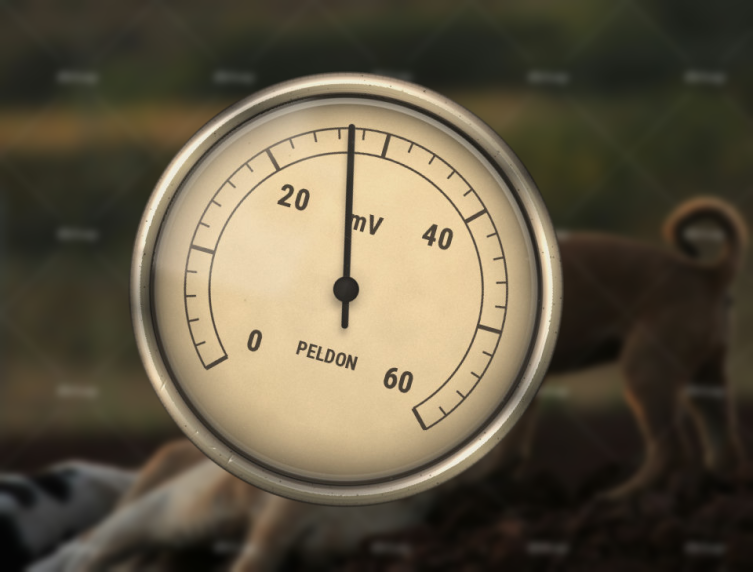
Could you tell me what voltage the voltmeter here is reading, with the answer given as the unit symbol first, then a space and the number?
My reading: mV 27
